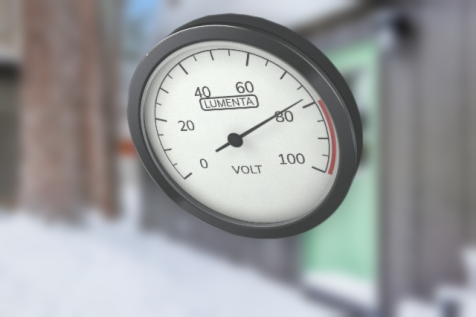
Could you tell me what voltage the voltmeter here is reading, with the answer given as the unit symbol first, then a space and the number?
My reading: V 77.5
